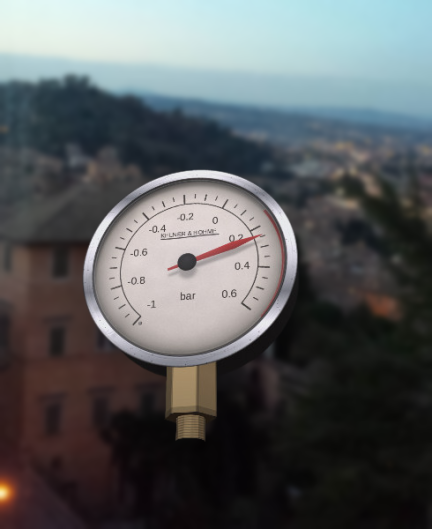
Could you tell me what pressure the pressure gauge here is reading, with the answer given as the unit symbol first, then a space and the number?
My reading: bar 0.25
